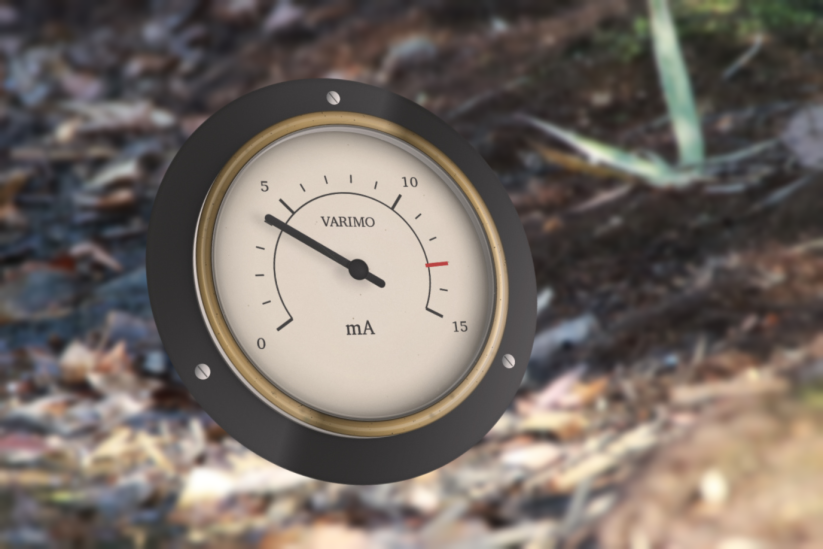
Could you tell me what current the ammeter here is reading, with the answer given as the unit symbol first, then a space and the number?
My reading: mA 4
